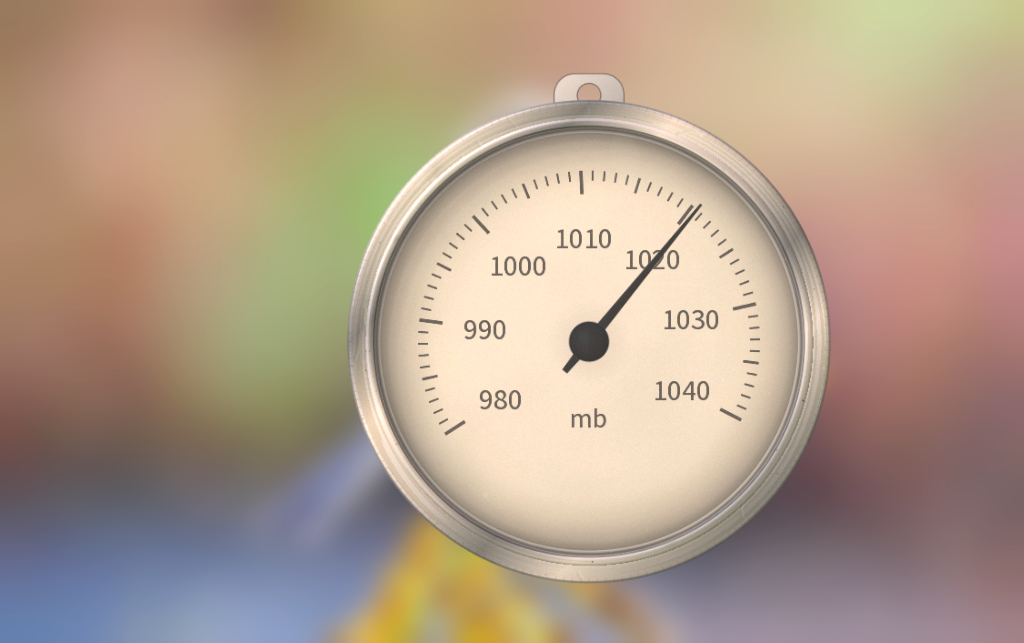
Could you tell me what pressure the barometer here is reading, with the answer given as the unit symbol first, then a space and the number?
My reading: mbar 1020.5
